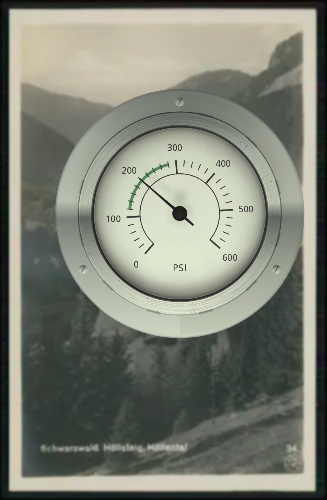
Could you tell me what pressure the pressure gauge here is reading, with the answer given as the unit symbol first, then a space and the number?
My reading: psi 200
